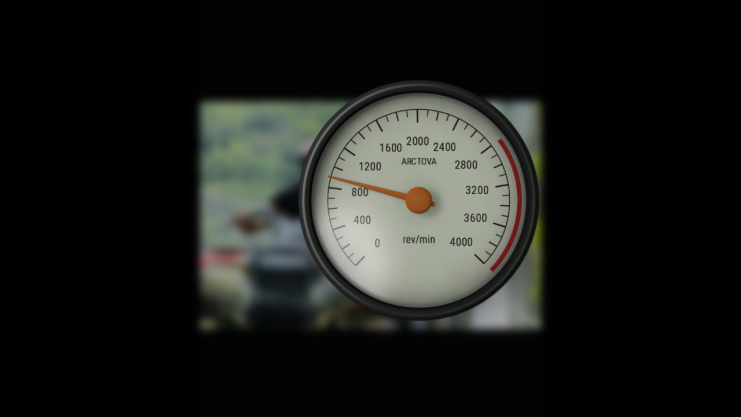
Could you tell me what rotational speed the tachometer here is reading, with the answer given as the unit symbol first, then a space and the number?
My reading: rpm 900
